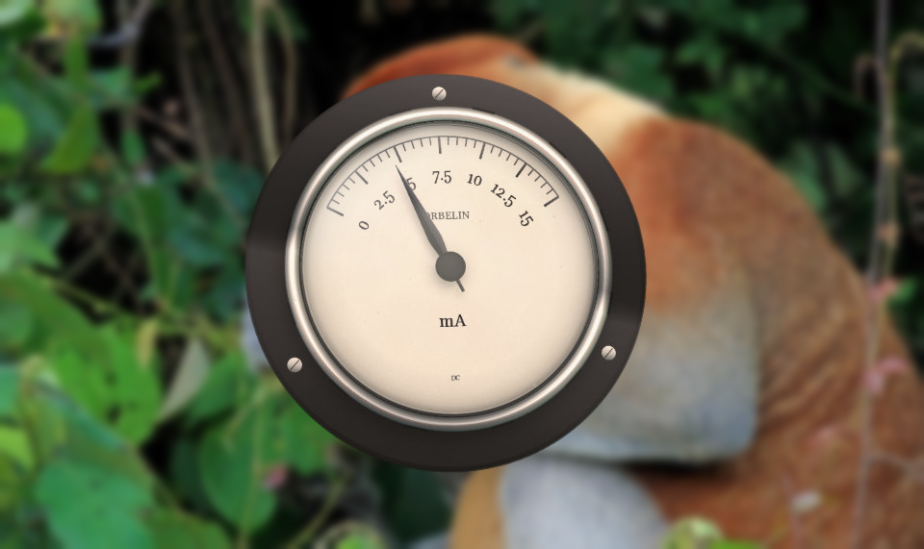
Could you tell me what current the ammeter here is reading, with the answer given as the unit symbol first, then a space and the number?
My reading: mA 4.5
